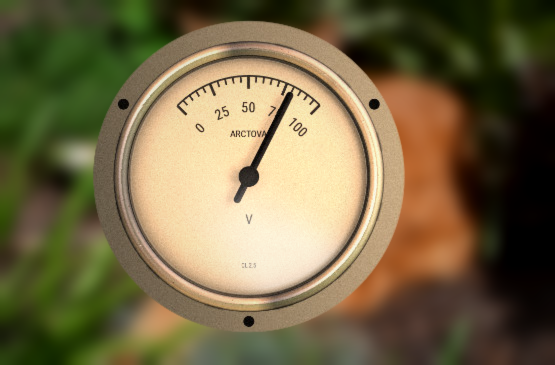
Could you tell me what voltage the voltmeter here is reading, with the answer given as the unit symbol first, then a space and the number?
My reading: V 80
